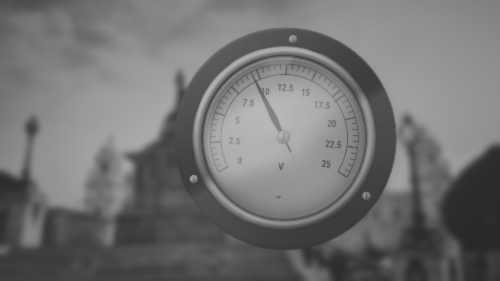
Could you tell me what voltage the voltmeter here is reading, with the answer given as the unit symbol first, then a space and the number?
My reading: V 9.5
